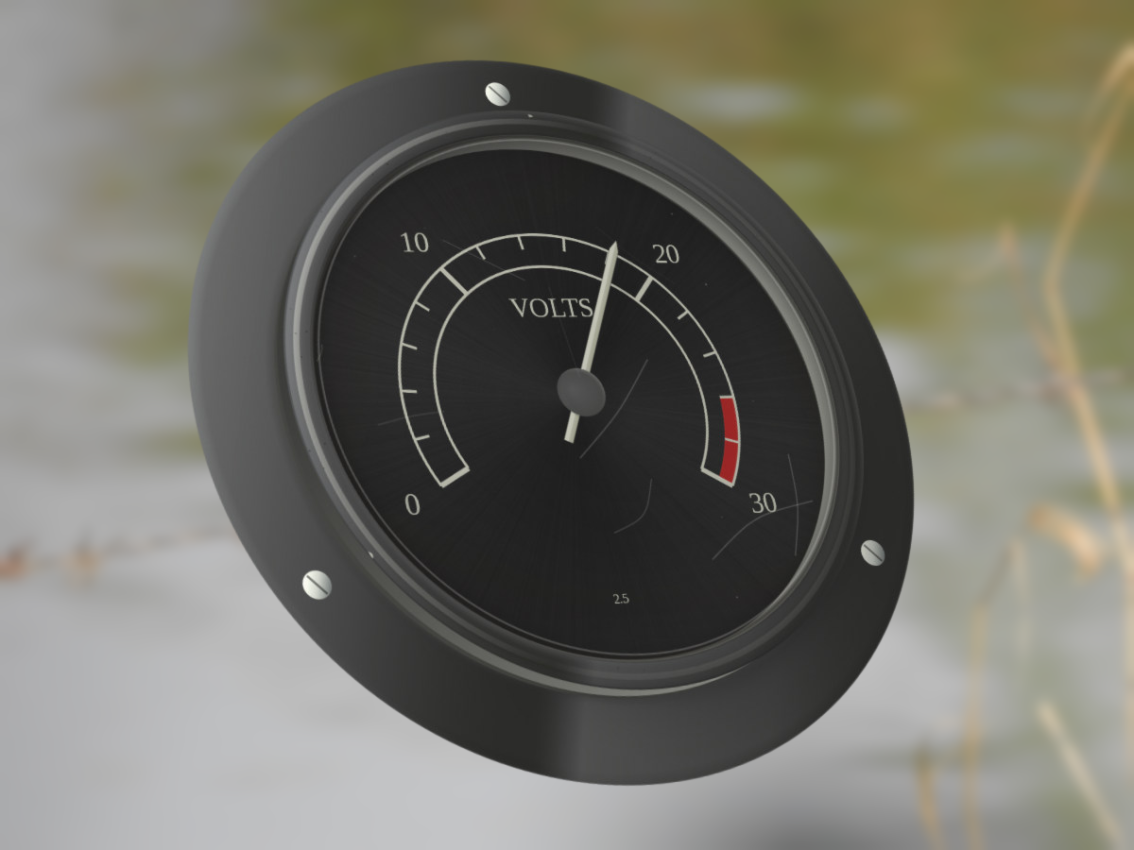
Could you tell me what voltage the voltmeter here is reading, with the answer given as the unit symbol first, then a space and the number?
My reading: V 18
